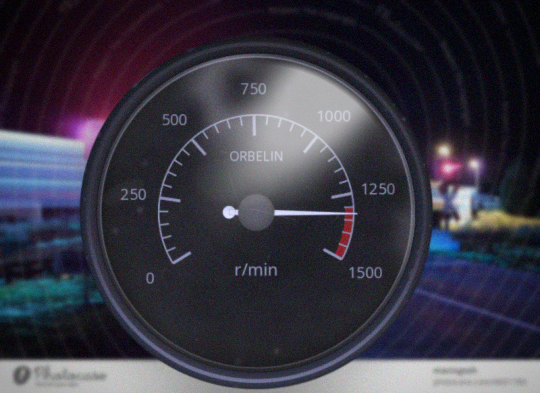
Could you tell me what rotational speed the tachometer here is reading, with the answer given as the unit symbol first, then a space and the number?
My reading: rpm 1325
